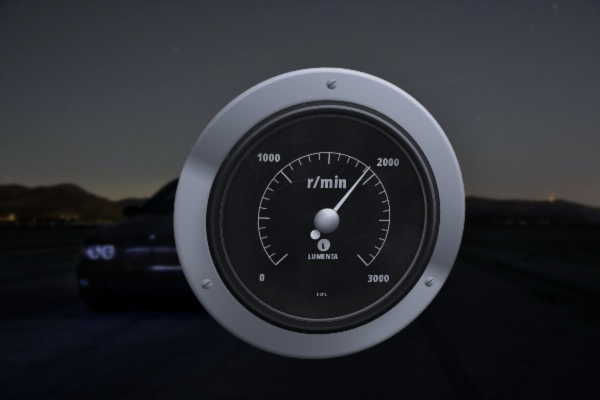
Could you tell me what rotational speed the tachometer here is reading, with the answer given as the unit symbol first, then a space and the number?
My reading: rpm 1900
